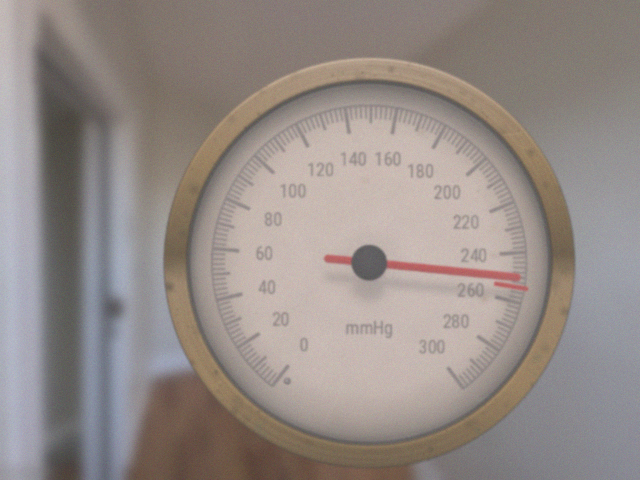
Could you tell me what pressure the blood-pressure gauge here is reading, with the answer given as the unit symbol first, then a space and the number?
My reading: mmHg 250
